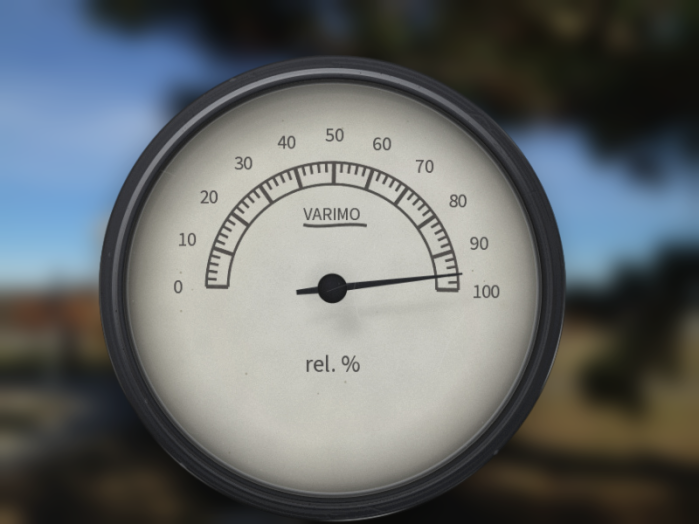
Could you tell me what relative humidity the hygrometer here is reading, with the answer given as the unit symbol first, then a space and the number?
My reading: % 96
